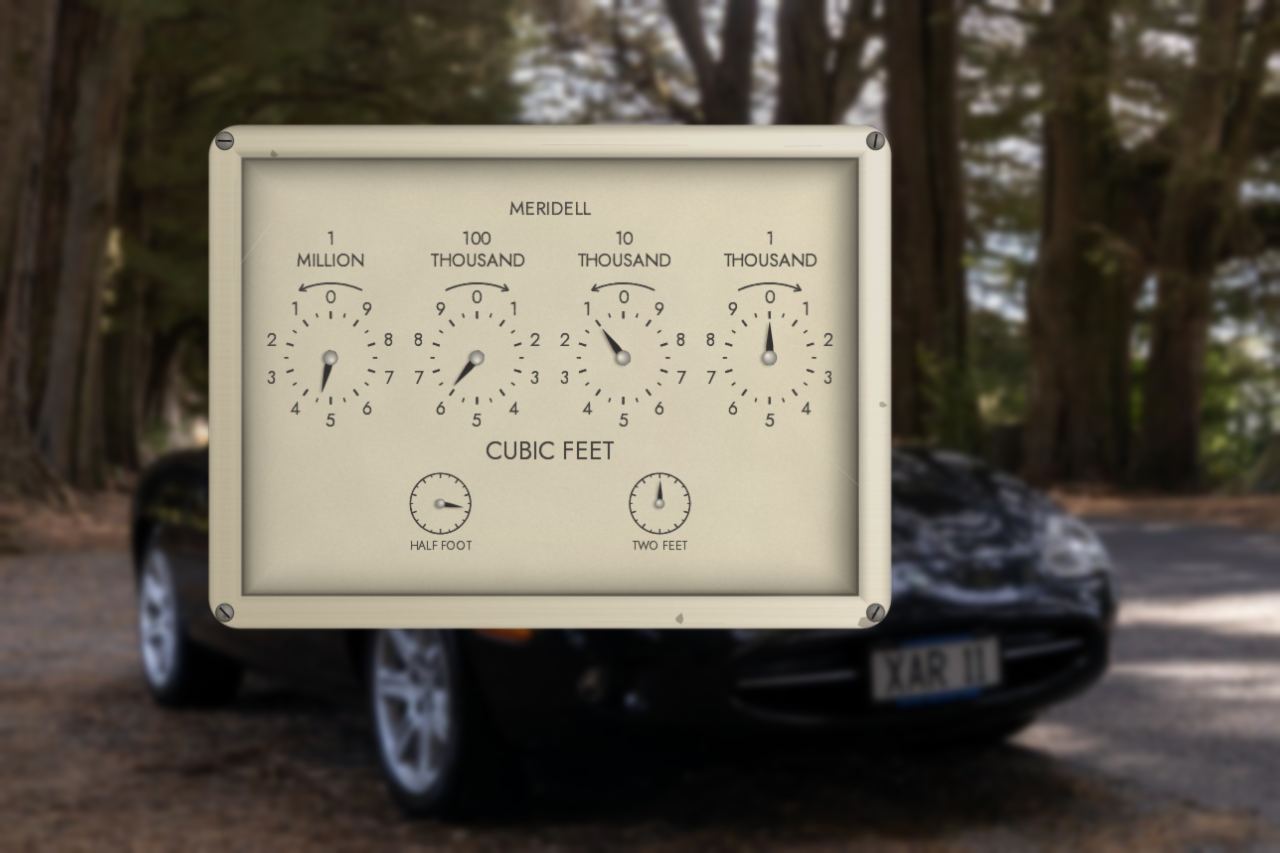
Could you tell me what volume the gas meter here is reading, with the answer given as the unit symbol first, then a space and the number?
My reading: ft³ 461000
